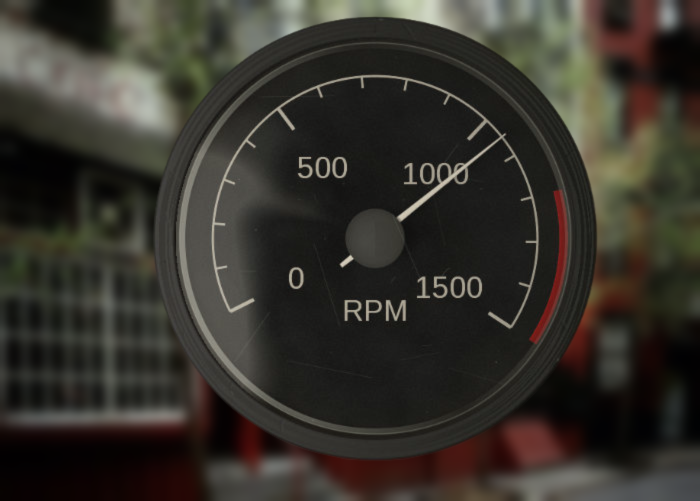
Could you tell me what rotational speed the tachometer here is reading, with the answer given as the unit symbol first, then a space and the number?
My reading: rpm 1050
